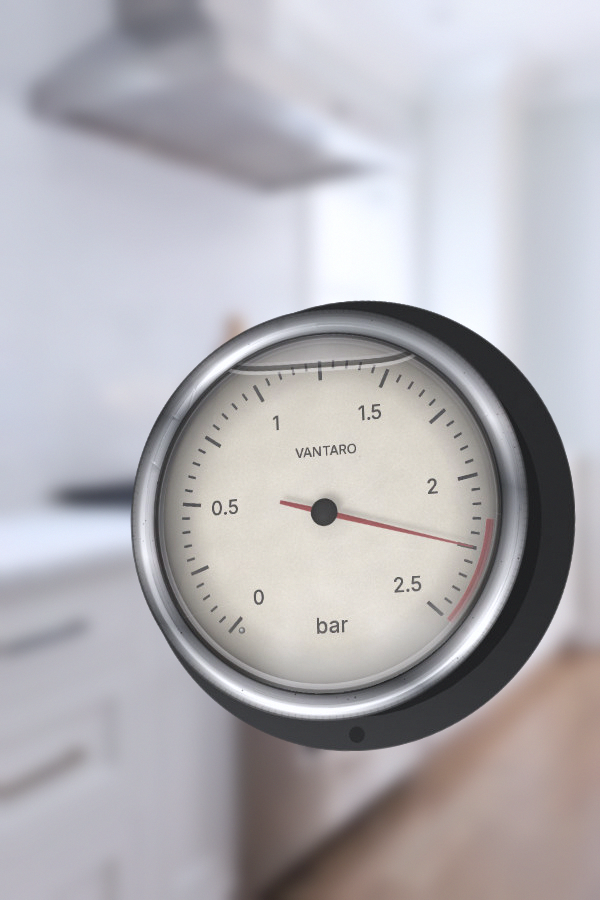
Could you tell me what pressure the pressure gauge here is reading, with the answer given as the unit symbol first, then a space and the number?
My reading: bar 2.25
